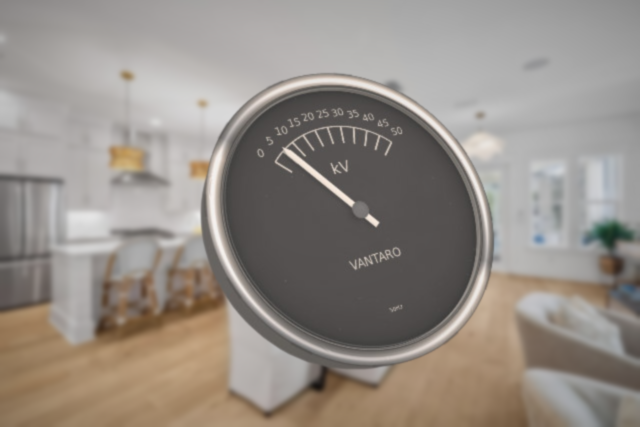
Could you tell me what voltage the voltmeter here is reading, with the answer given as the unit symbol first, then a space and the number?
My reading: kV 5
